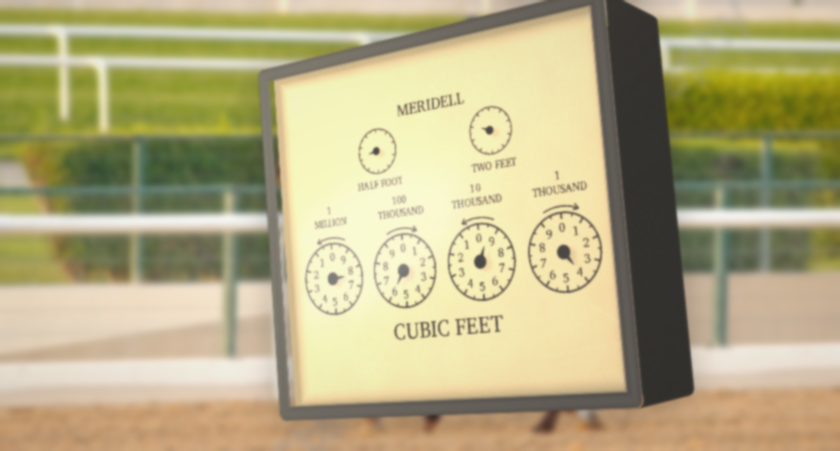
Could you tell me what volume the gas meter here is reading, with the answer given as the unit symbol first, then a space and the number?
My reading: ft³ 759400
